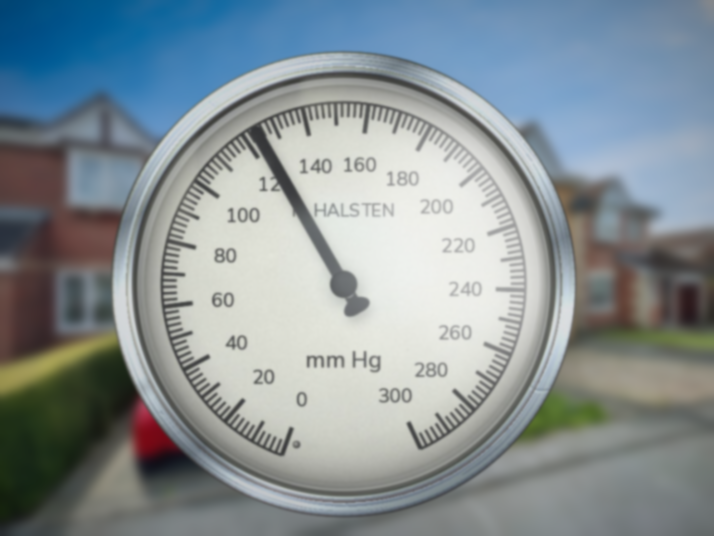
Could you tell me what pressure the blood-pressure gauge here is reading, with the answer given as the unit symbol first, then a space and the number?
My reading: mmHg 124
